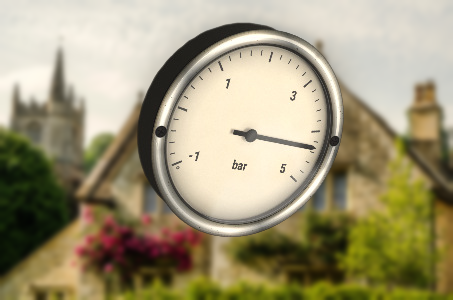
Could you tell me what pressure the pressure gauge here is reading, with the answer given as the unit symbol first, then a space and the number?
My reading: bar 4.3
